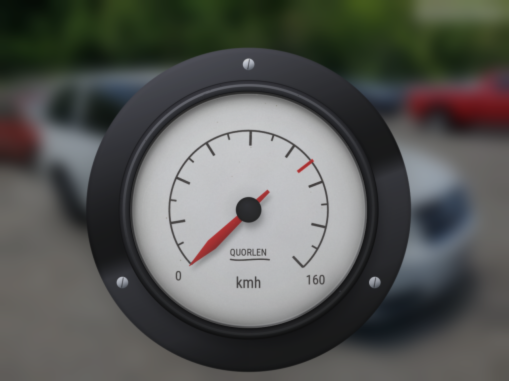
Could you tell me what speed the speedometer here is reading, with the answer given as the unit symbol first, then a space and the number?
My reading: km/h 0
